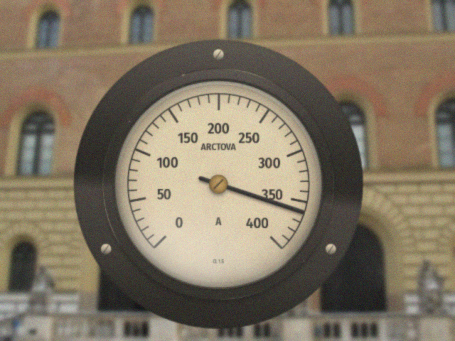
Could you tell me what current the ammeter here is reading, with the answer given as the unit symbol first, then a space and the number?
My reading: A 360
